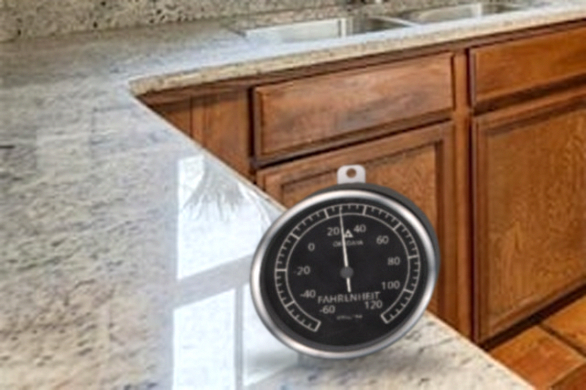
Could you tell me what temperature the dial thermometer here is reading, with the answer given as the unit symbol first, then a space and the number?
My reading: °F 28
